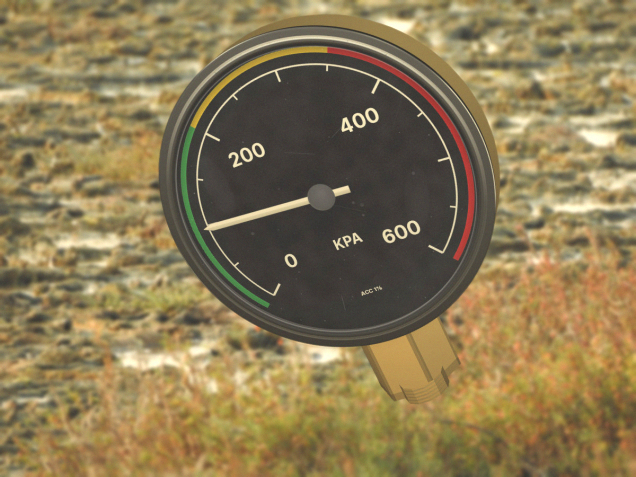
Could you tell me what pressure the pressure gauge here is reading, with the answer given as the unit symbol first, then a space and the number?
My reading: kPa 100
